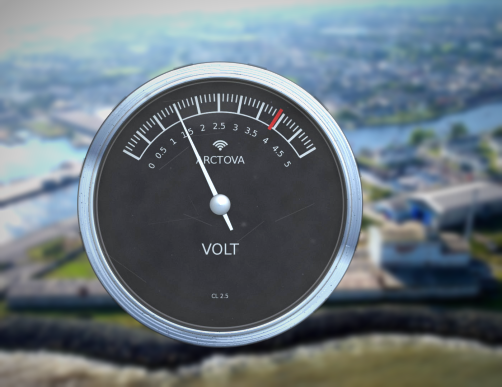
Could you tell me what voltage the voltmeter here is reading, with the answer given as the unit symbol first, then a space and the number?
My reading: V 1.5
